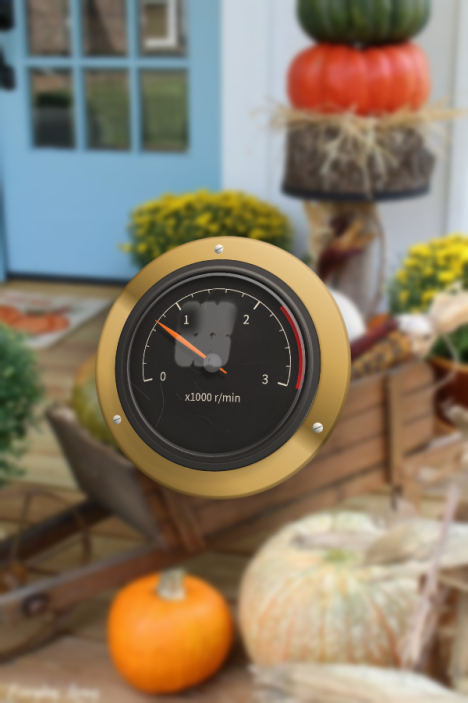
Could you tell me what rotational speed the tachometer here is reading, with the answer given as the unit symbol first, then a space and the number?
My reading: rpm 700
